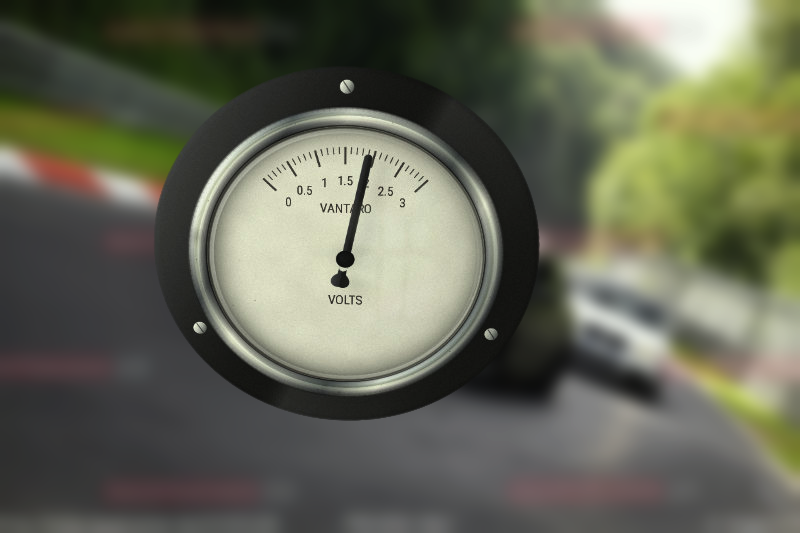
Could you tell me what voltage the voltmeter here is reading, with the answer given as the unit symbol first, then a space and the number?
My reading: V 1.9
